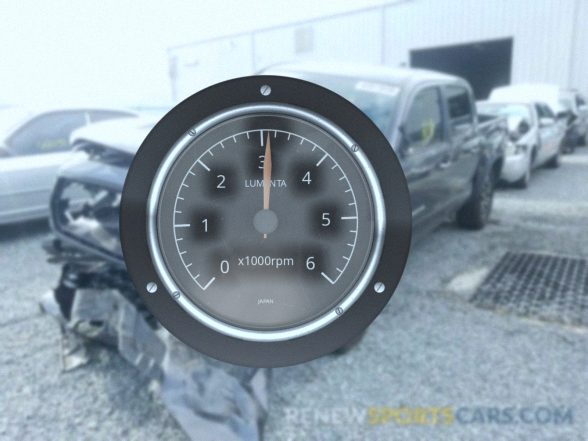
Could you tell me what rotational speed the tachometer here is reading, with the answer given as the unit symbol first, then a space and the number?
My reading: rpm 3100
